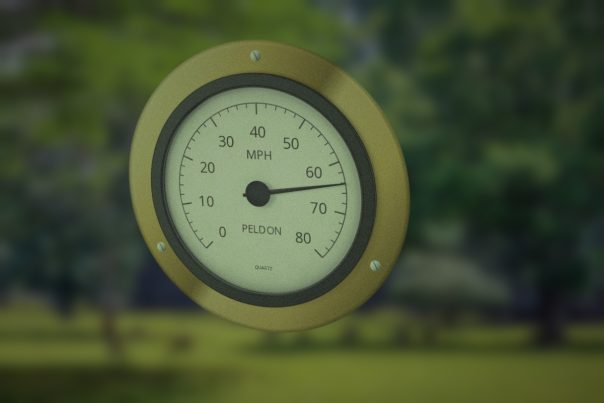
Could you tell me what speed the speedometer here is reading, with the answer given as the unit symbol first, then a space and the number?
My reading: mph 64
